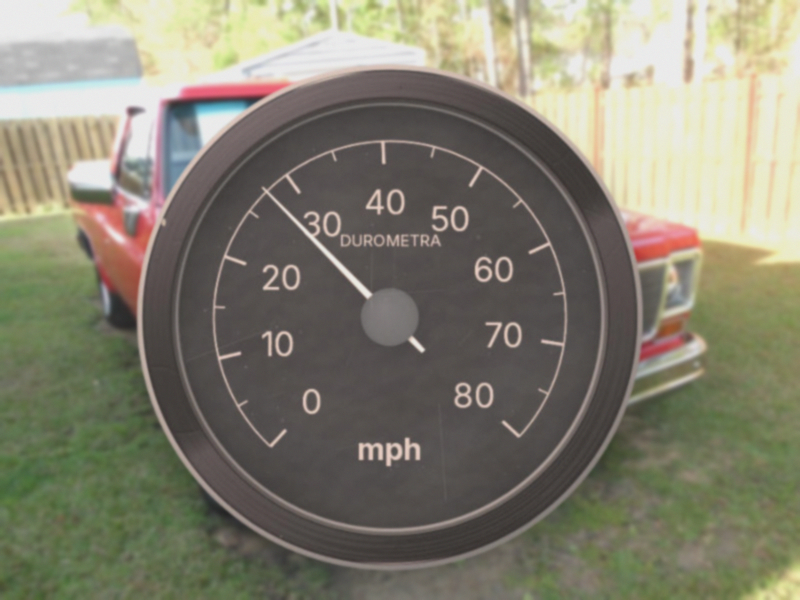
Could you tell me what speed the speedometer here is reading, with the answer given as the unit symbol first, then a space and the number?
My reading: mph 27.5
